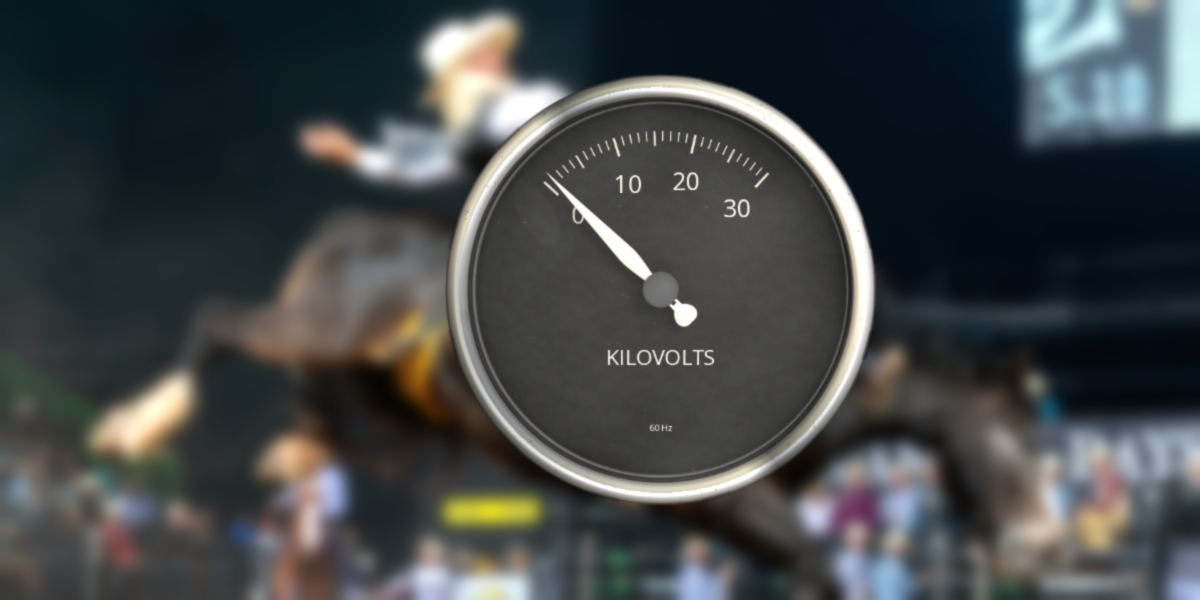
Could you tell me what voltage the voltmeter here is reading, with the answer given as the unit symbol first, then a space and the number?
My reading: kV 1
